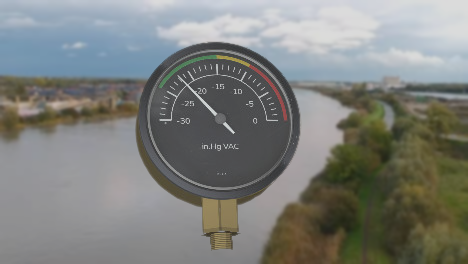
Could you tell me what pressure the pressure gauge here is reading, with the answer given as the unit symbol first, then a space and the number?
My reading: inHg -22
